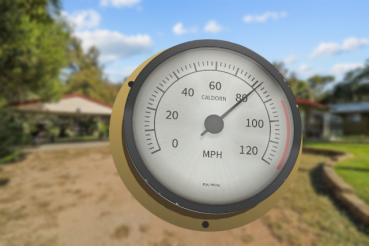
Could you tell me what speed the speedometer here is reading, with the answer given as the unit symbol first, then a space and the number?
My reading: mph 82
